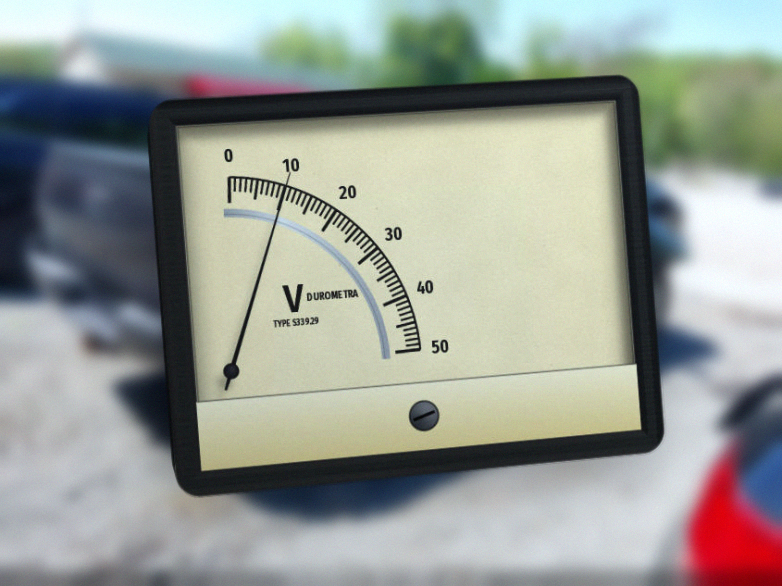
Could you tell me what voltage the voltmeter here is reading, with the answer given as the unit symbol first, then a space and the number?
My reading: V 10
